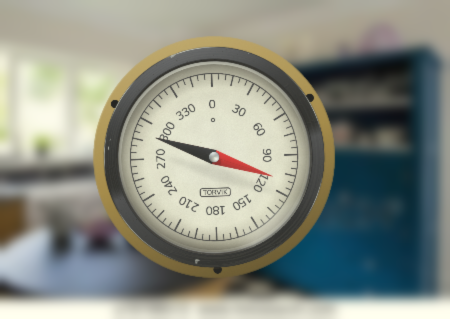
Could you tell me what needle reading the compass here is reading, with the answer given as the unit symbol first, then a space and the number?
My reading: ° 110
